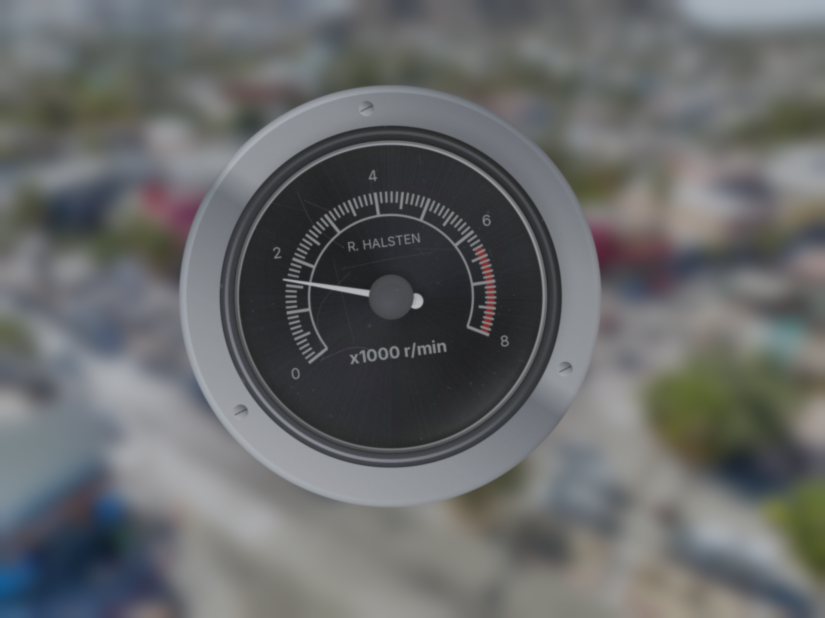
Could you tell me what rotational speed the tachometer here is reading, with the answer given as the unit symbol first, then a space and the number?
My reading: rpm 1600
